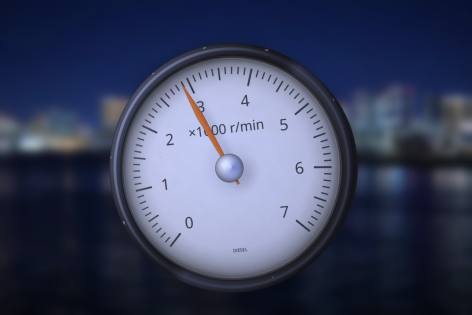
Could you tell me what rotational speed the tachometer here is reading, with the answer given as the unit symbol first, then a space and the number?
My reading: rpm 2900
